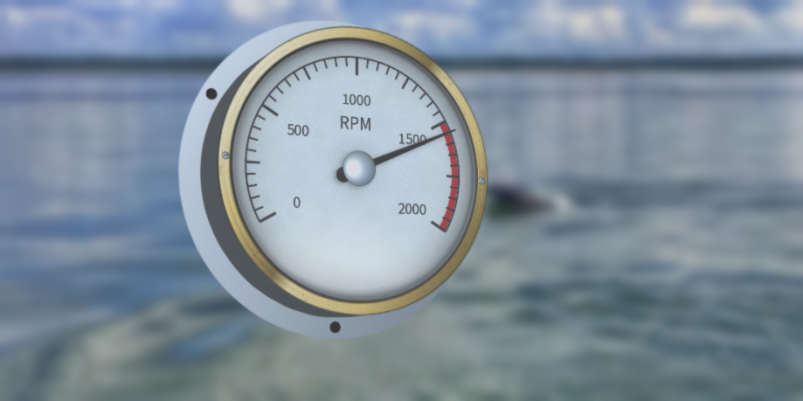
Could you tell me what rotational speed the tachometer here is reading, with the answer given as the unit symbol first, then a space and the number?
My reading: rpm 1550
